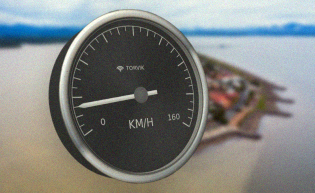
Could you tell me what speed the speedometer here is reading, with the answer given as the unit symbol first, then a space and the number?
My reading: km/h 15
